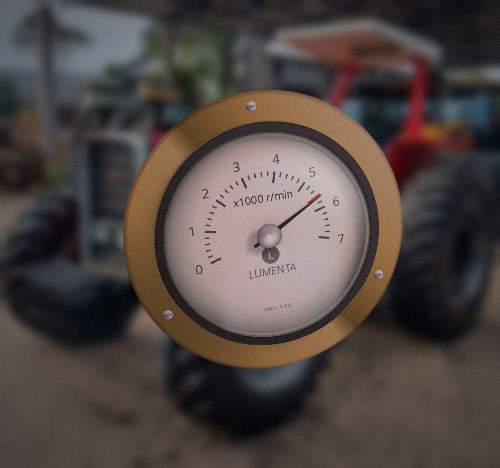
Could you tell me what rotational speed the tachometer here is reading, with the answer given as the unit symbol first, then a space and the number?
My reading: rpm 5600
